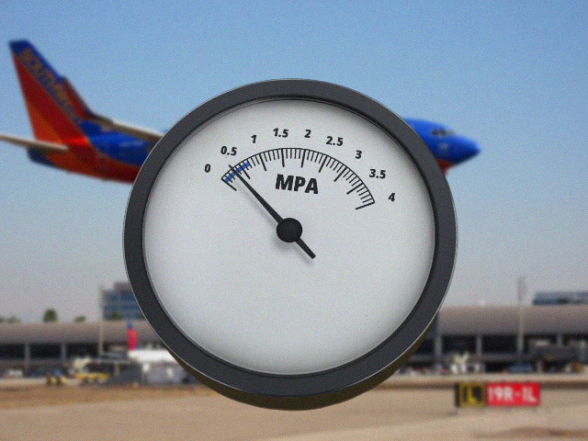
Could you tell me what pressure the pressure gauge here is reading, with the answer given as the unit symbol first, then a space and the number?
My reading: MPa 0.3
